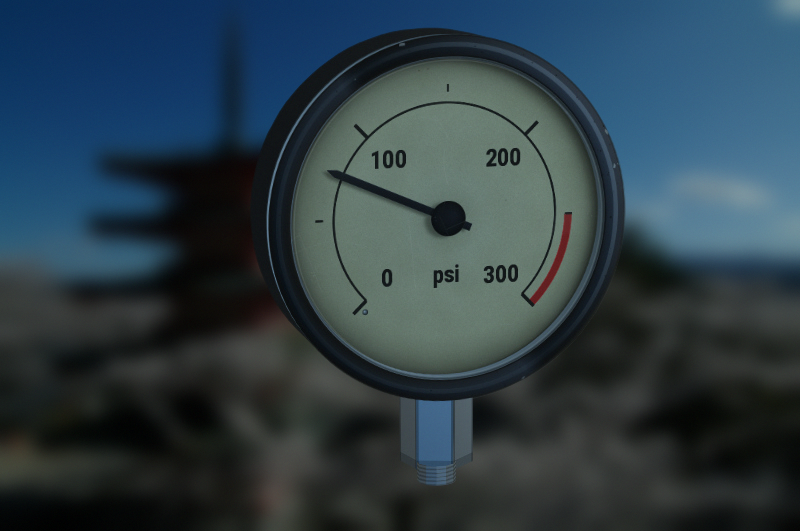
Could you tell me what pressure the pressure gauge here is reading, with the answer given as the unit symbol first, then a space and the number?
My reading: psi 75
